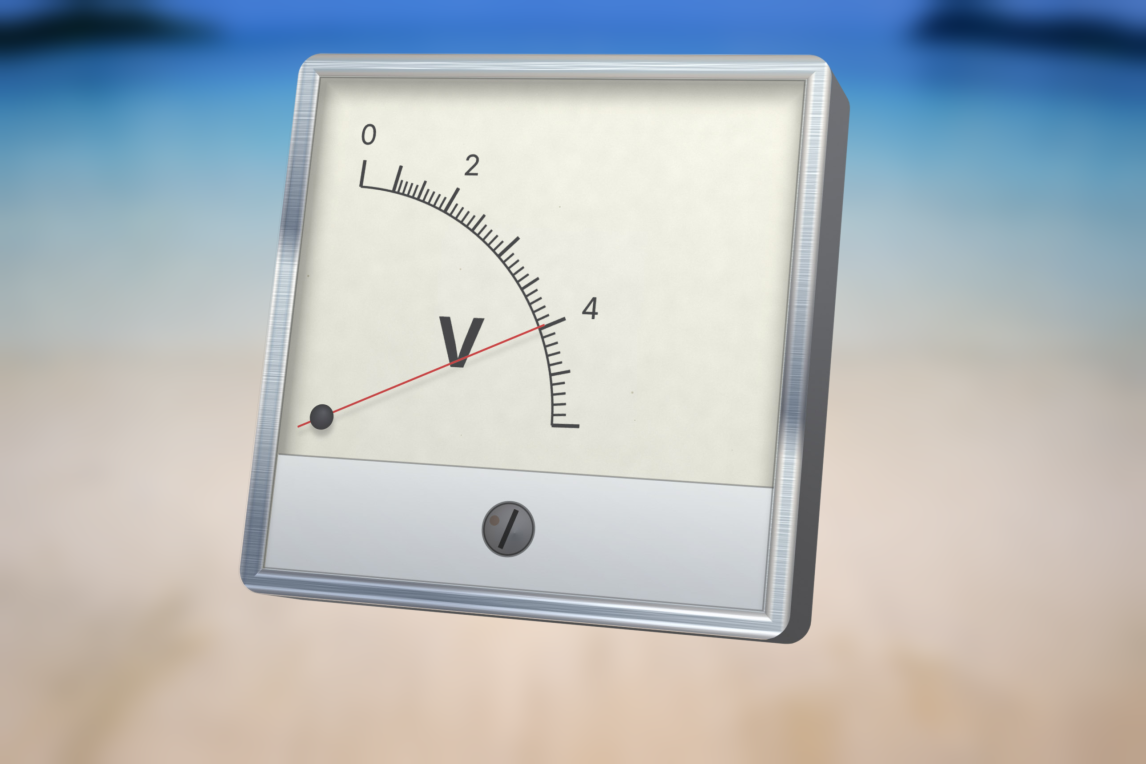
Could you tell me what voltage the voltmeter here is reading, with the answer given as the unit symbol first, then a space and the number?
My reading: V 4
